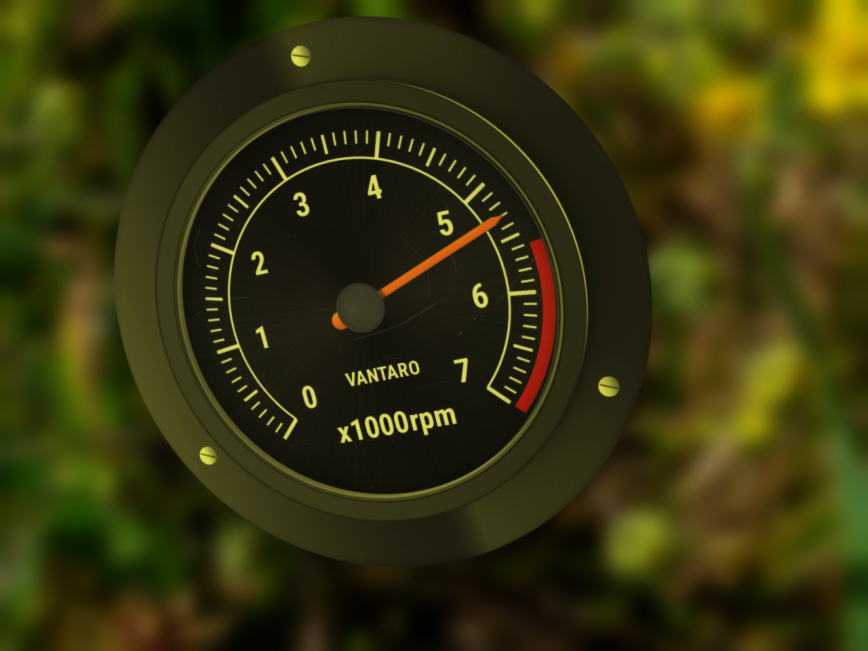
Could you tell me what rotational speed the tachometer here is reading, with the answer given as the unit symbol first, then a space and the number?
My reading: rpm 5300
